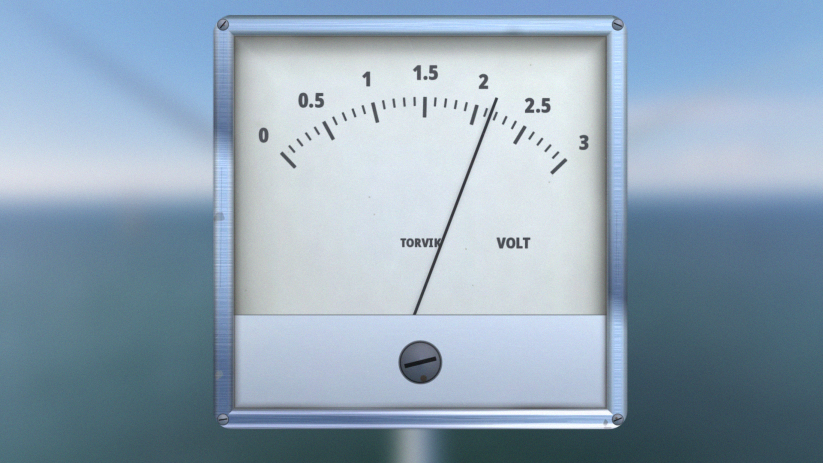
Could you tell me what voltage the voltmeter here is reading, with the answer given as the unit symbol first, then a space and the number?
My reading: V 2.15
